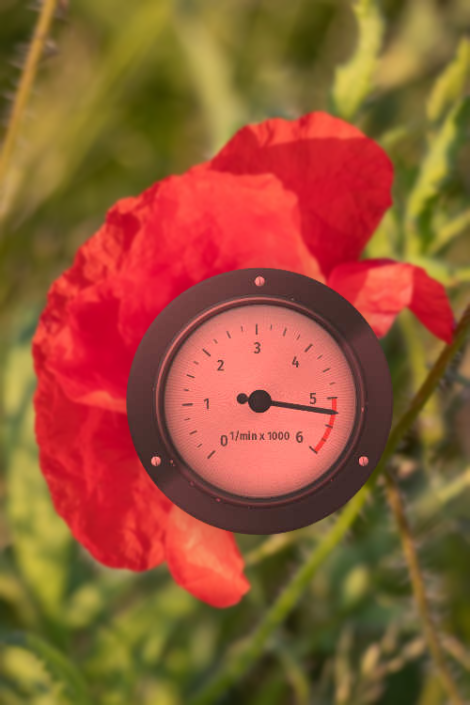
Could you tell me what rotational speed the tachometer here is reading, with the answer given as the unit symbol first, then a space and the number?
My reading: rpm 5250
